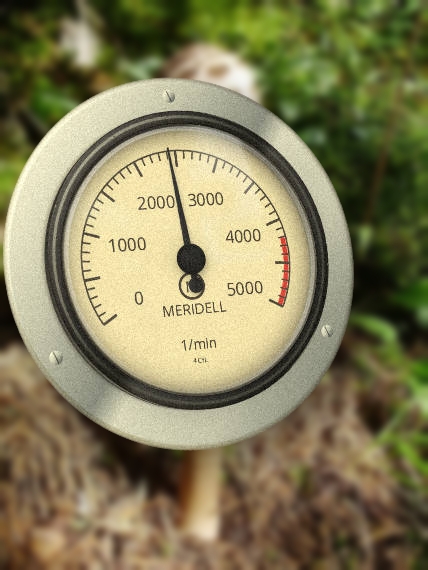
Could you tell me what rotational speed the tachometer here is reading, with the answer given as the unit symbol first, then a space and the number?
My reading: rpm 2400
